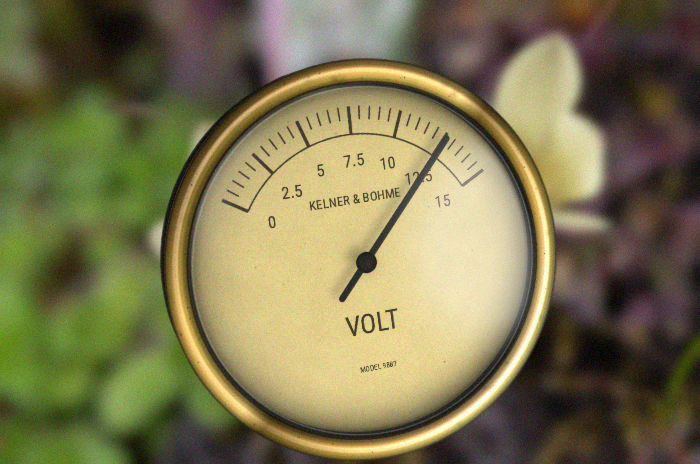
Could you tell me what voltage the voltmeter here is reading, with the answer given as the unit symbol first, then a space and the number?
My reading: V 12.5
